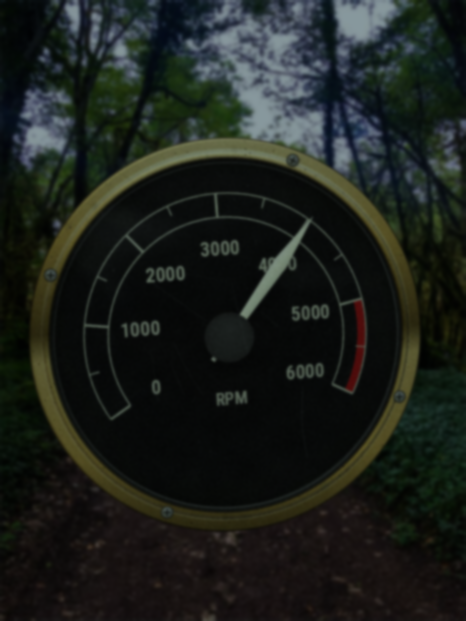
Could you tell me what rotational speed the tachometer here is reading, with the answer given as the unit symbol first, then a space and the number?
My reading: rpm 4000
